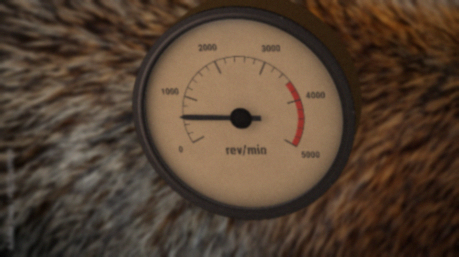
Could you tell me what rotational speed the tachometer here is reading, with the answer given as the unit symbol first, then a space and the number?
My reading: rpm 600
